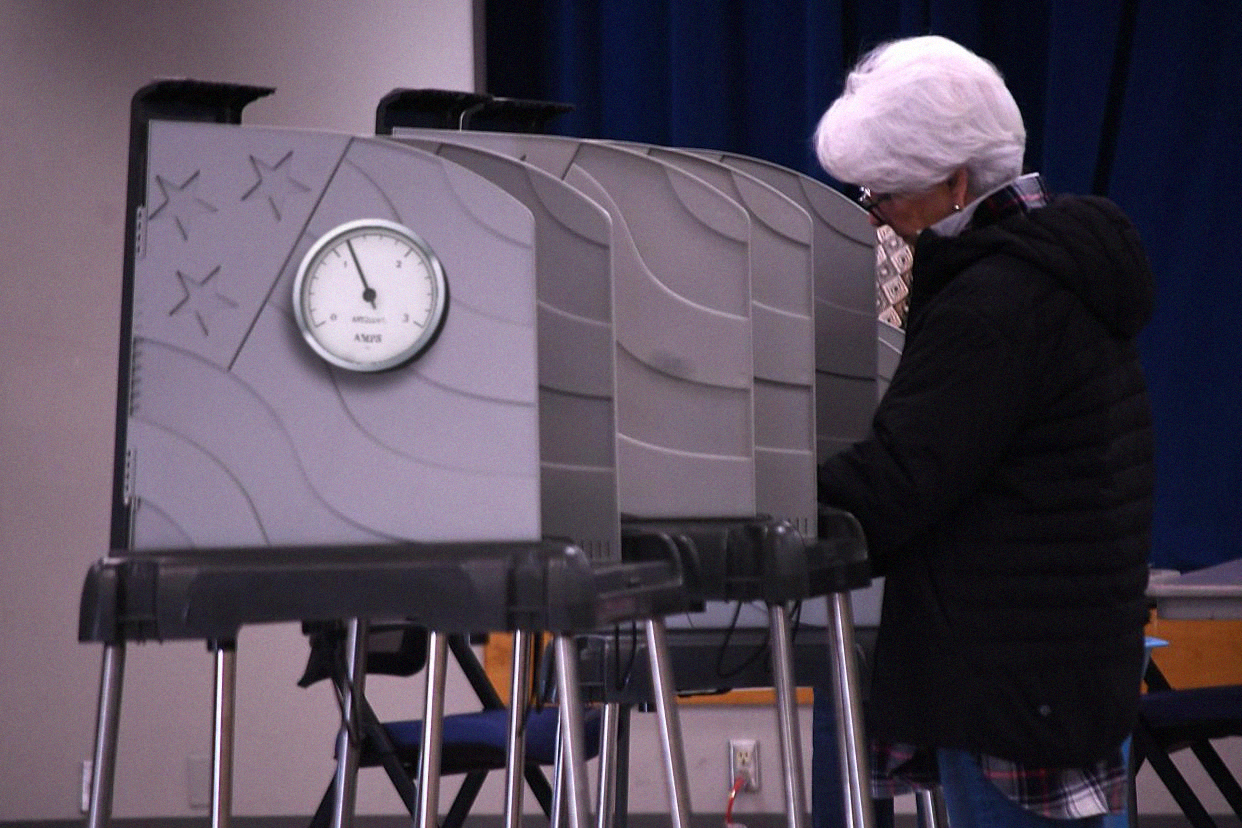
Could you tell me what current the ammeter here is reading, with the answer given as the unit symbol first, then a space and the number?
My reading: A 1.2
